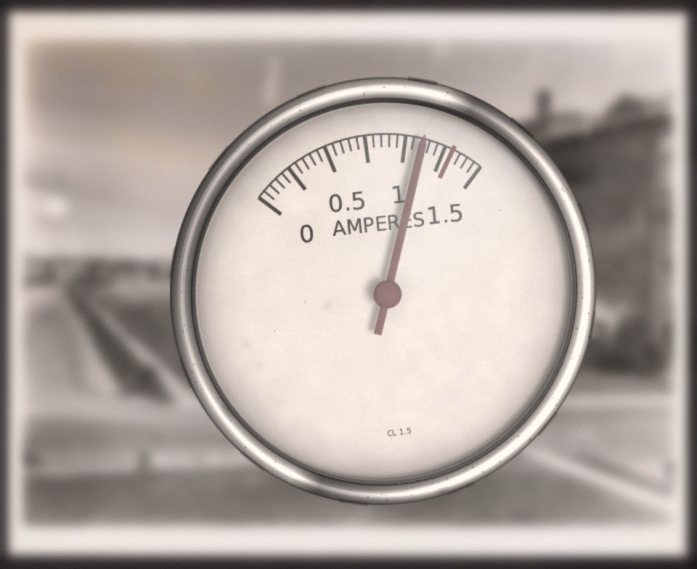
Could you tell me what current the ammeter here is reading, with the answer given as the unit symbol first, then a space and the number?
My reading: A 1.1
